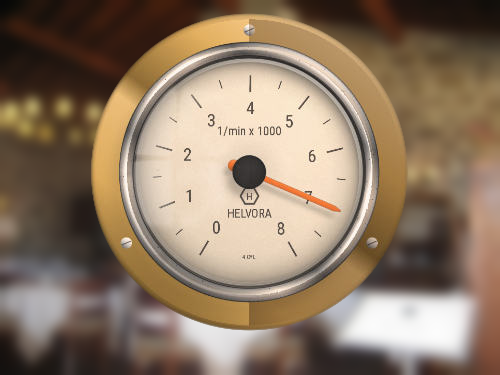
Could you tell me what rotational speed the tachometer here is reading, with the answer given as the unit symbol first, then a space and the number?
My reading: rpm 7000
